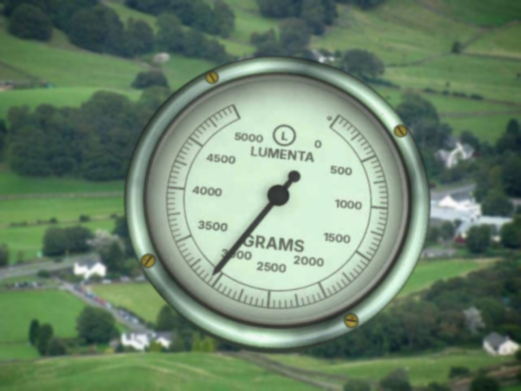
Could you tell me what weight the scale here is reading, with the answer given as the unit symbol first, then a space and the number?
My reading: g 3050
